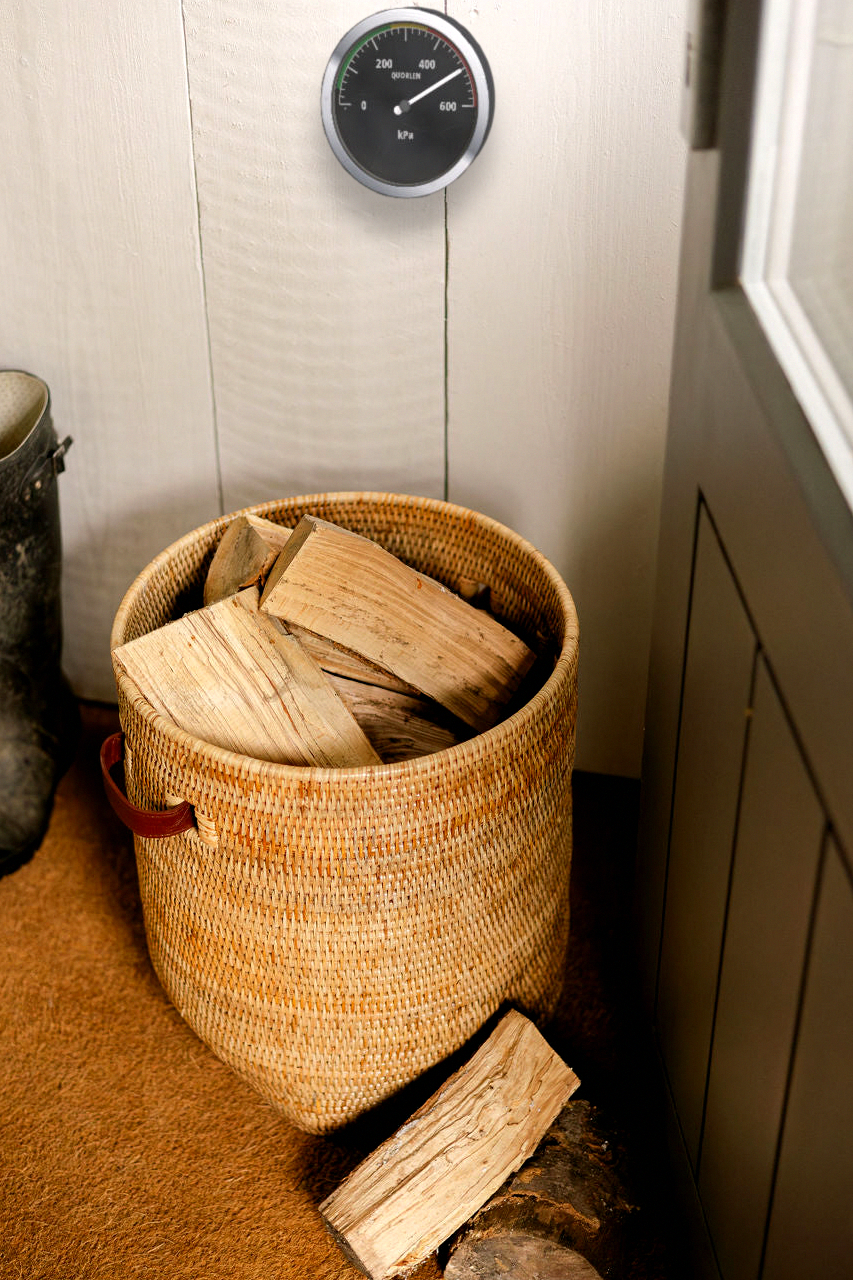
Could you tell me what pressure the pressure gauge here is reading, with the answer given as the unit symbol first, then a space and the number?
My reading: kPa 500
